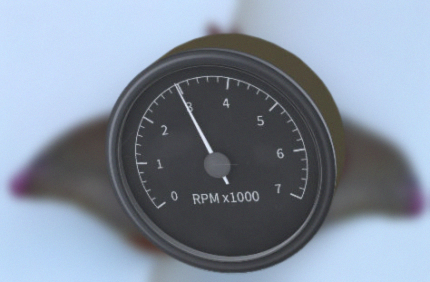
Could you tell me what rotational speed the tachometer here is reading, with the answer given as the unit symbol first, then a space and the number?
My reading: rpm 3000
